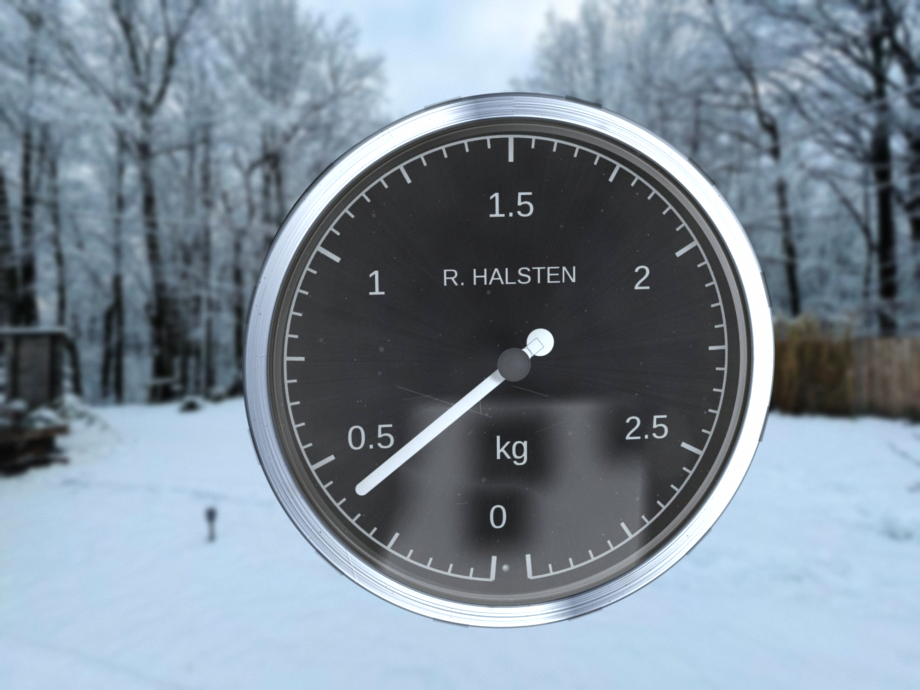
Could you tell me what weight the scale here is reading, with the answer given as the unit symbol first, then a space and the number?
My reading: kg 0.4
